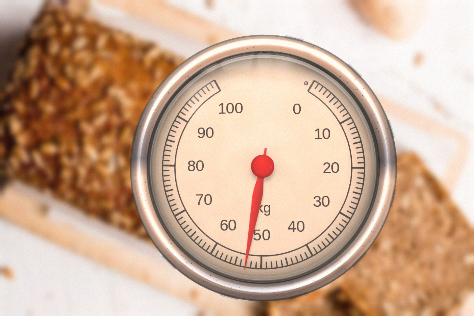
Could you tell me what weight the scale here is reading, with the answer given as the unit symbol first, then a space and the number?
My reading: kg 53
